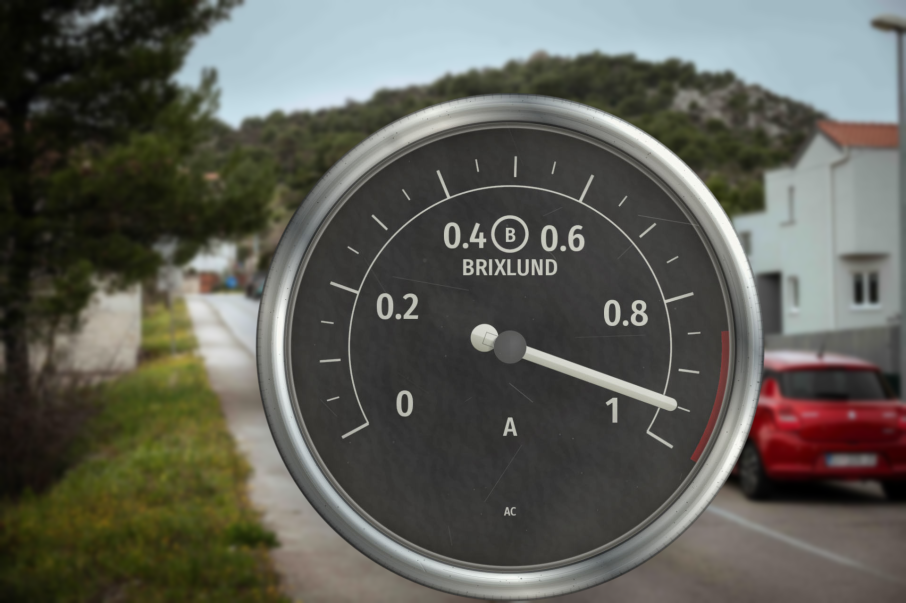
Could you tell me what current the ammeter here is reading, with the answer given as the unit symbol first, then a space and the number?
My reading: A 0.95
